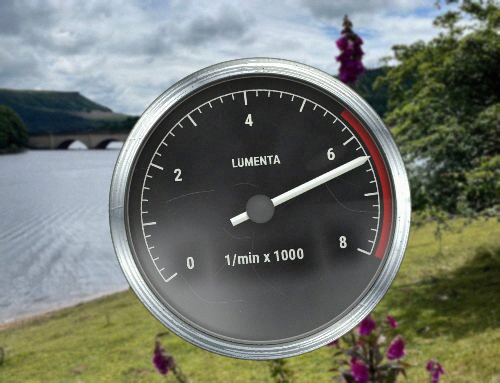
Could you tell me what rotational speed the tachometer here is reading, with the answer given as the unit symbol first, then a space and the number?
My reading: rpm 6400
